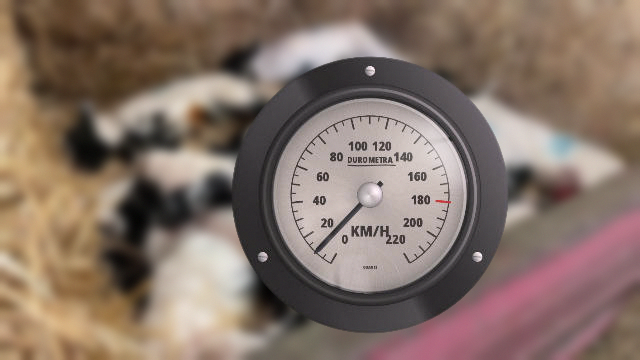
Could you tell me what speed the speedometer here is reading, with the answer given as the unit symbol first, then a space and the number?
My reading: km/h 10
